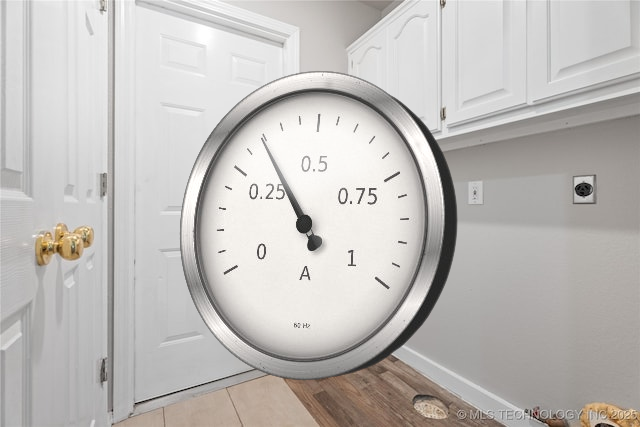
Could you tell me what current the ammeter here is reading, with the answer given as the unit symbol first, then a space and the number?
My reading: A 0.35
